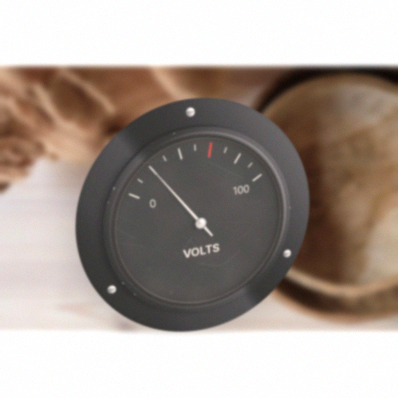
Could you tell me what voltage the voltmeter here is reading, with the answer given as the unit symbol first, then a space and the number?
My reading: V 20
